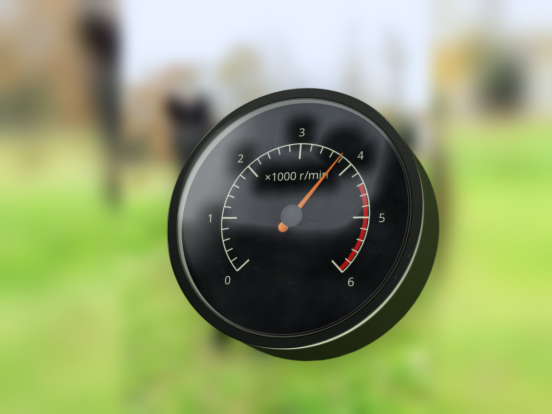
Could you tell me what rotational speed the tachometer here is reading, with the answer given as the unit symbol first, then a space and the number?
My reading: rpm 3800
